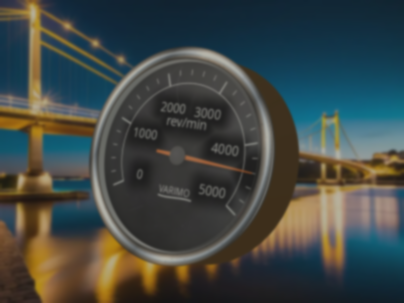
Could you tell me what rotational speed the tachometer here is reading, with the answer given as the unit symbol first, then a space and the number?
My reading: rpm 4400
